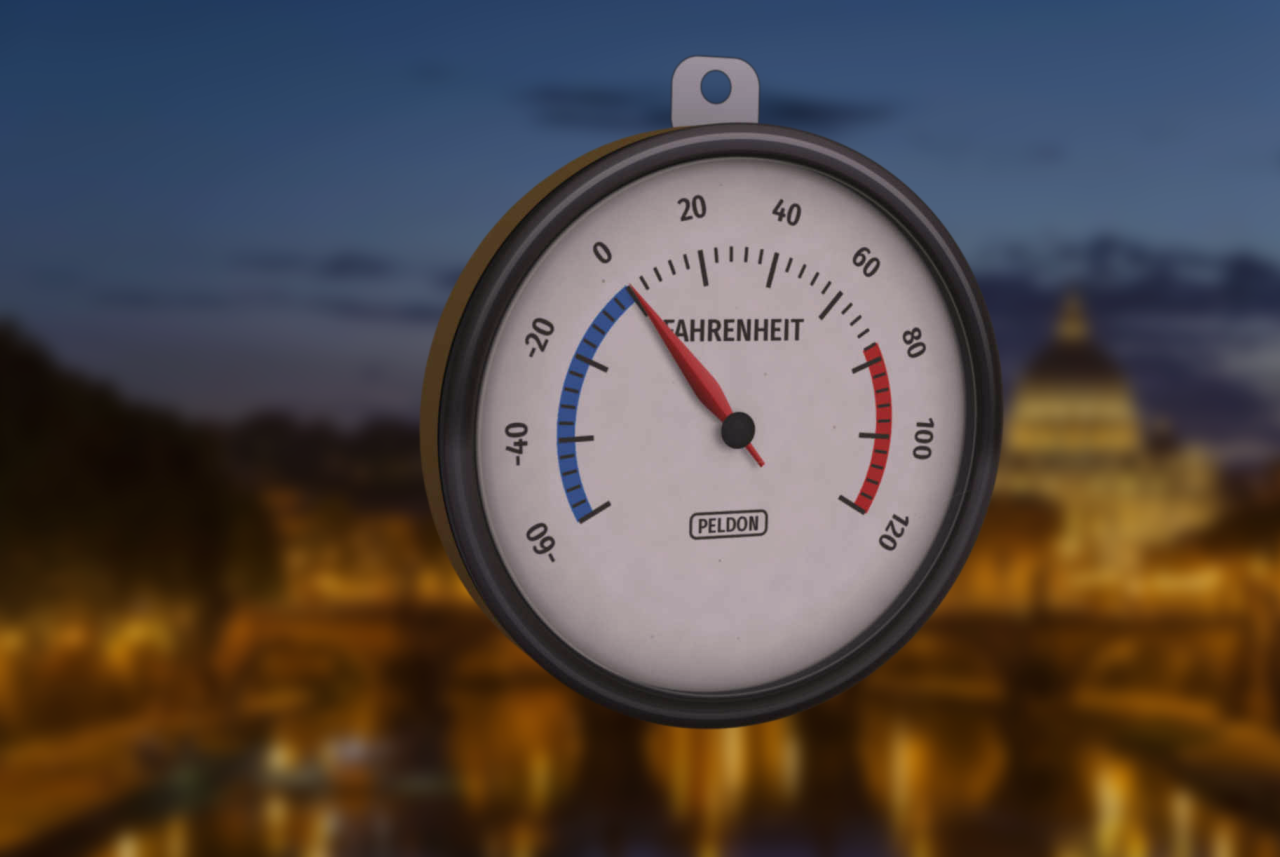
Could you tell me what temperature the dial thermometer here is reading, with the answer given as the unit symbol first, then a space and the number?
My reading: °F 0
